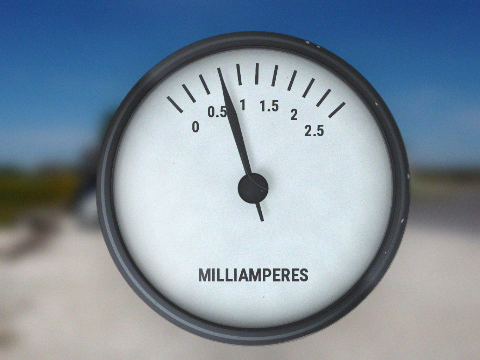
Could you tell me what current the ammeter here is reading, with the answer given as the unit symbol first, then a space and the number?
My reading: mA 0.75
